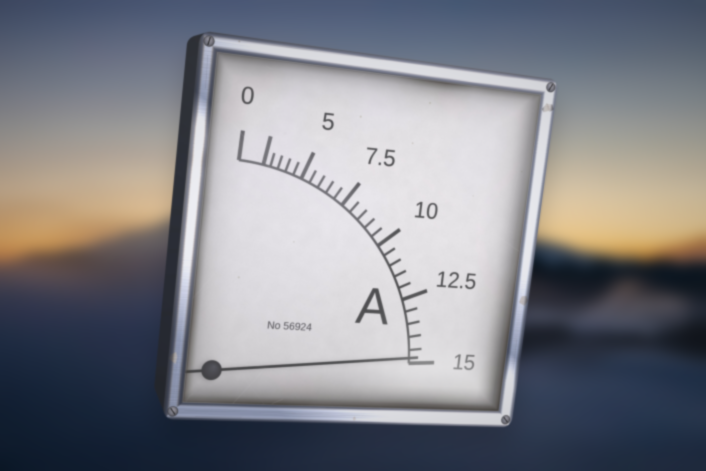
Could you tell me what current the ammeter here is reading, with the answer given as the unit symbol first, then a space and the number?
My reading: A 14.75
